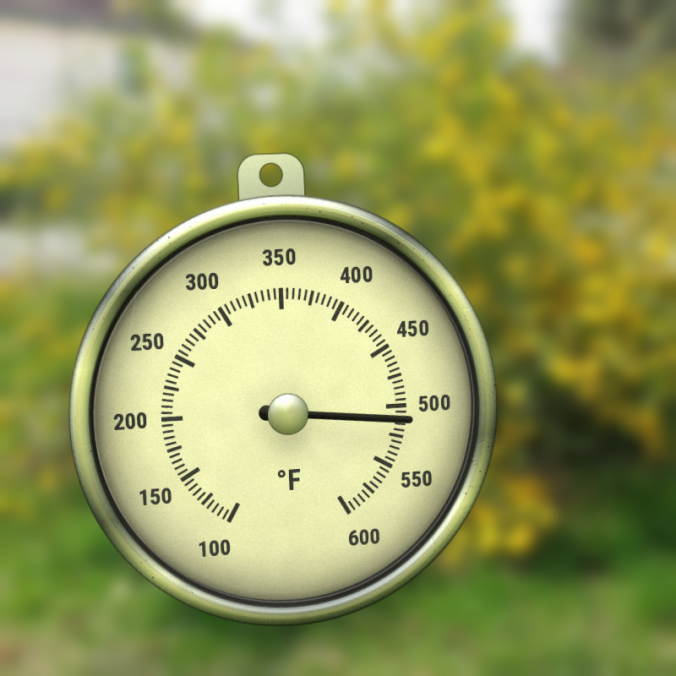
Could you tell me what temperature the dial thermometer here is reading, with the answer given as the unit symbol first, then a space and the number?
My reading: °F 510
